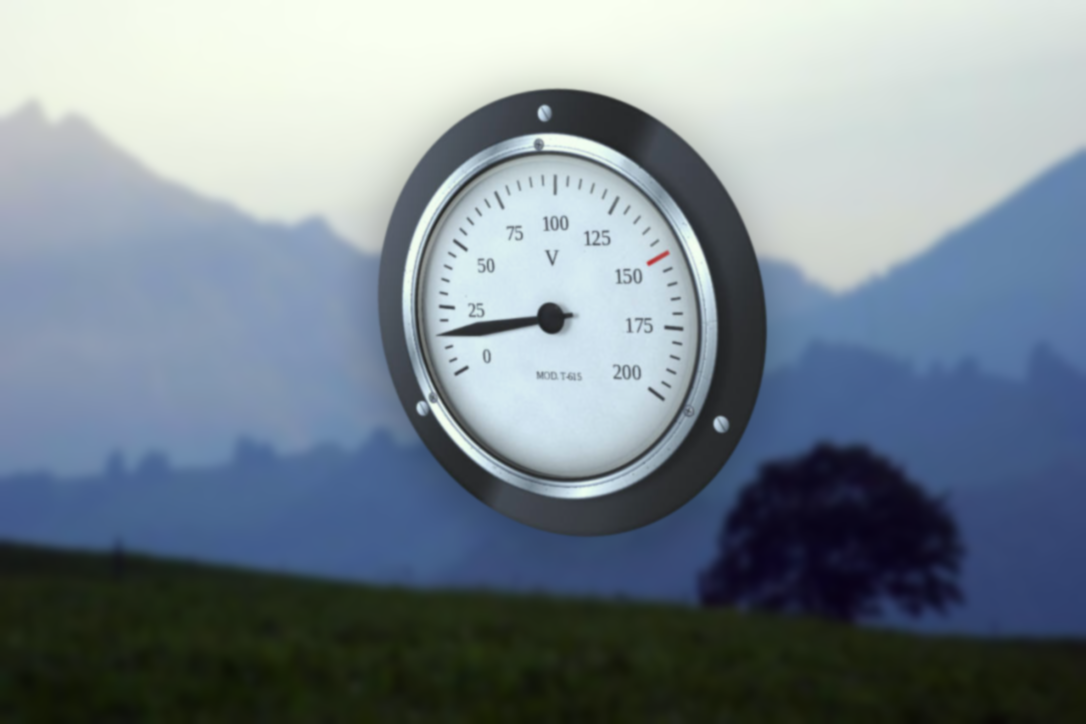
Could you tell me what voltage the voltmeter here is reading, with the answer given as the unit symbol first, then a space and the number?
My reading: V 15
